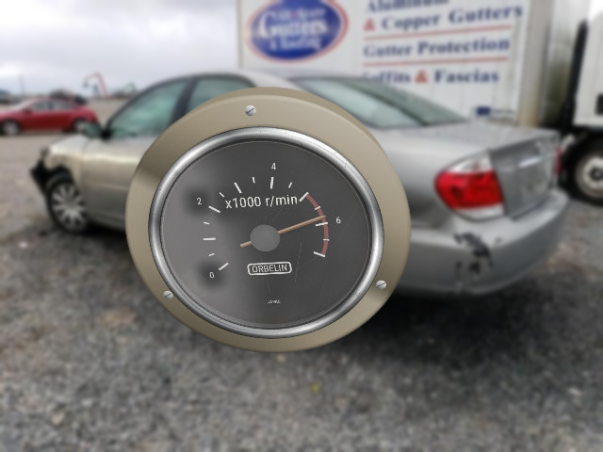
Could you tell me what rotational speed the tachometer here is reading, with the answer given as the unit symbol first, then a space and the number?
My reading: rpm 5750
